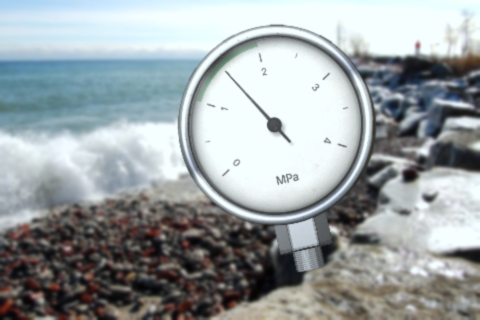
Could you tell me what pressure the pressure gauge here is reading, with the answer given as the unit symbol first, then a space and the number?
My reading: MPa 1.5
